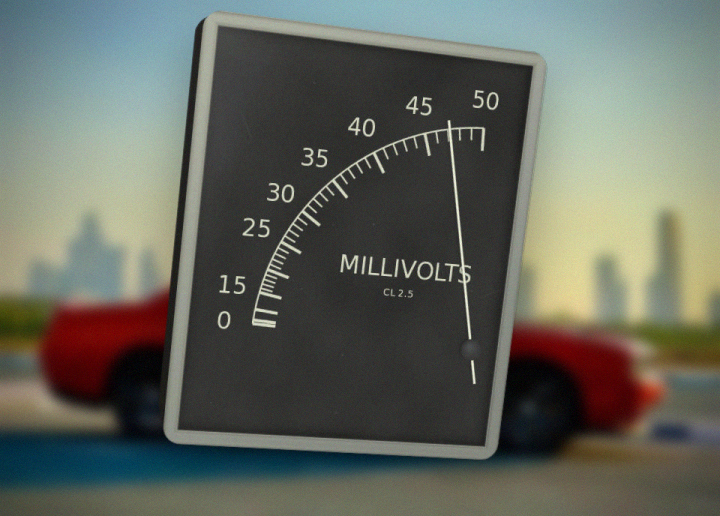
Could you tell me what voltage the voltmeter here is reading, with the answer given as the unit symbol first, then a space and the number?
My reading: mV 47
